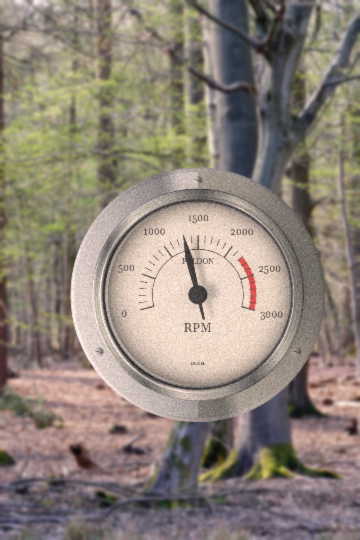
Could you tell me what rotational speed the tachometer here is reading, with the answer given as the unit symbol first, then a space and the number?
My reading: rpm 1300
